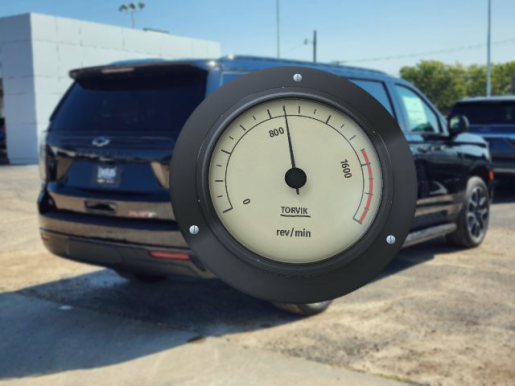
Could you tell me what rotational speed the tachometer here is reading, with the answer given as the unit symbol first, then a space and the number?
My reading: rpm 900
